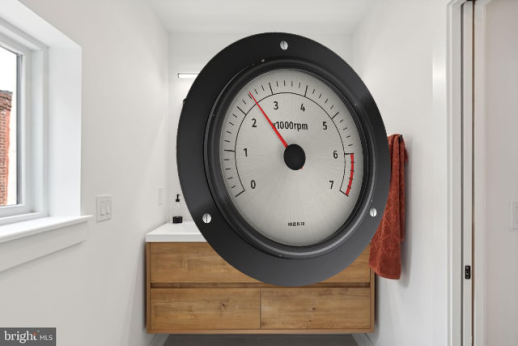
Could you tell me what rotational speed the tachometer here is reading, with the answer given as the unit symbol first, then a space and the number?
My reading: rpm 2400
